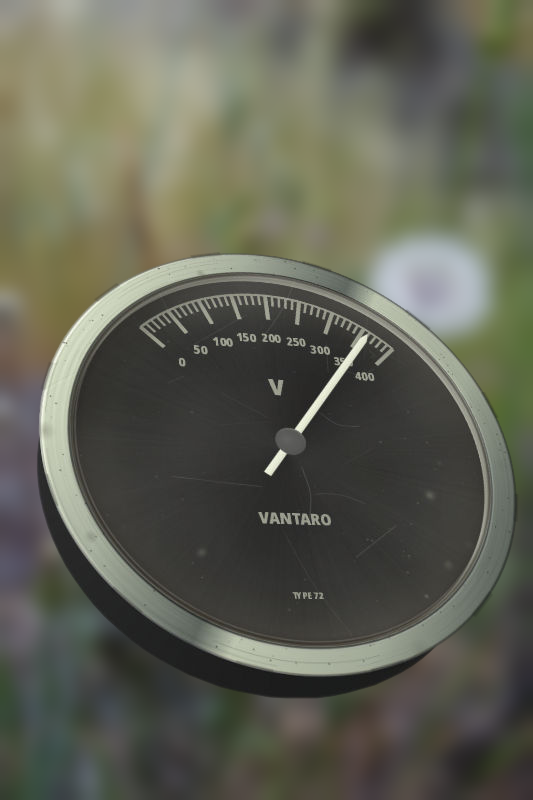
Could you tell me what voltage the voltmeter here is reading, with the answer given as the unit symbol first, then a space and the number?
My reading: V 360
